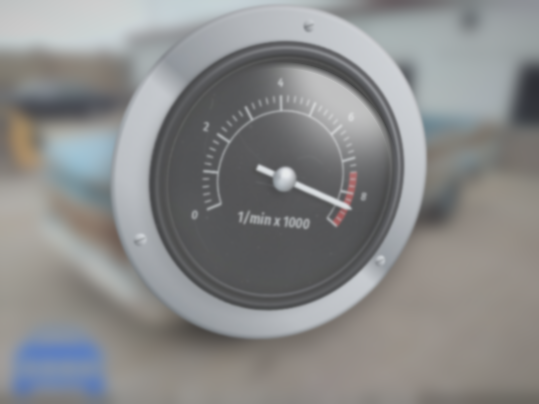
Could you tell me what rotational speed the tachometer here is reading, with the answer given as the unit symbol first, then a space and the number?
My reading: rpm 8400
